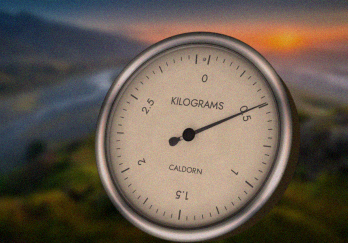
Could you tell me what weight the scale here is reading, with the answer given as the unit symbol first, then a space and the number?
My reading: kg 0.5
